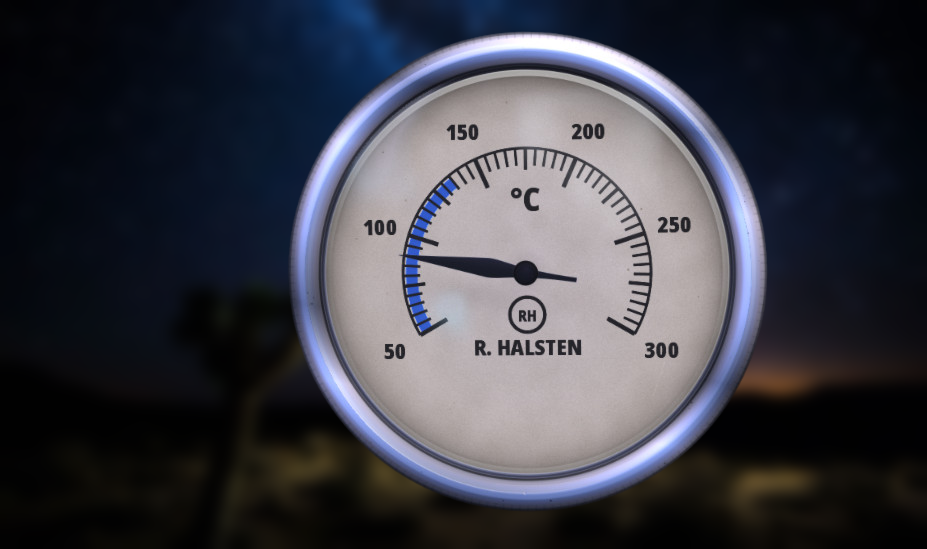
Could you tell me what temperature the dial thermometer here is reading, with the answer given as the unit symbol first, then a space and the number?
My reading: °C 90
